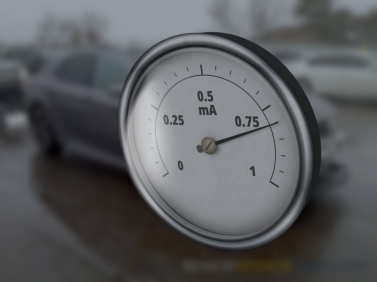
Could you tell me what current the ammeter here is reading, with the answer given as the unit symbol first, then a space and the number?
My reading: mA 0.8
